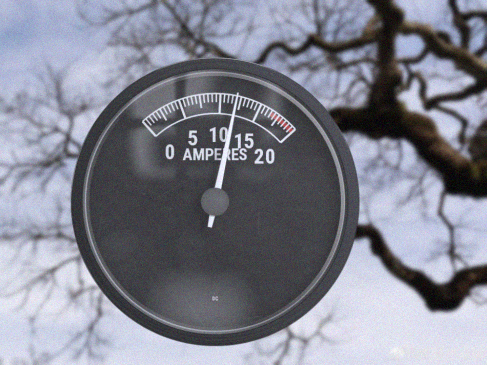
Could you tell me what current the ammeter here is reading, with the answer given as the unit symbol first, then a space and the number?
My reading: A 12
